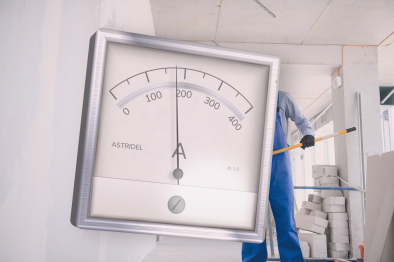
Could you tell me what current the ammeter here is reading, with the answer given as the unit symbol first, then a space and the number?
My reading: A 175
